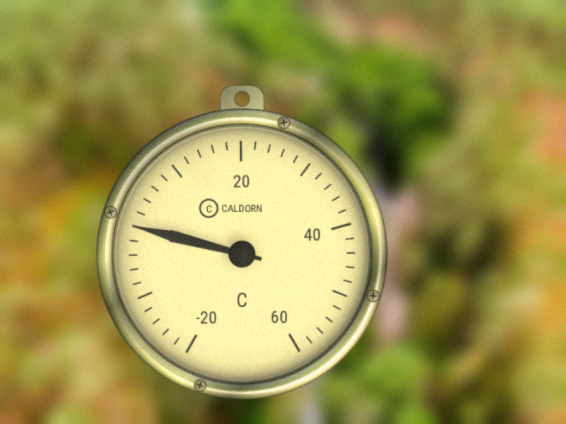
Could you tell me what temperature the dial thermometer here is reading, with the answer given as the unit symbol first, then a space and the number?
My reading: °C 0
